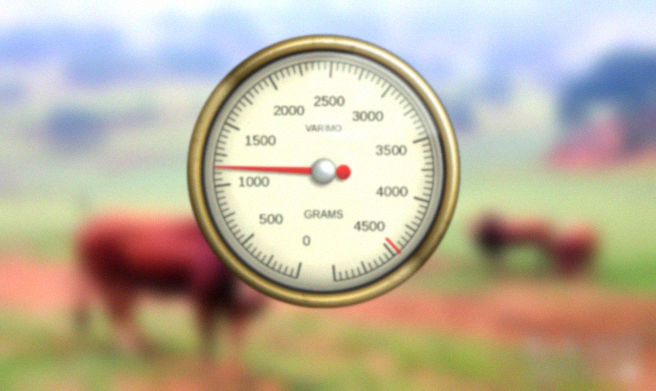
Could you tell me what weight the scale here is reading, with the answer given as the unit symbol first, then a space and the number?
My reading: g 1150
